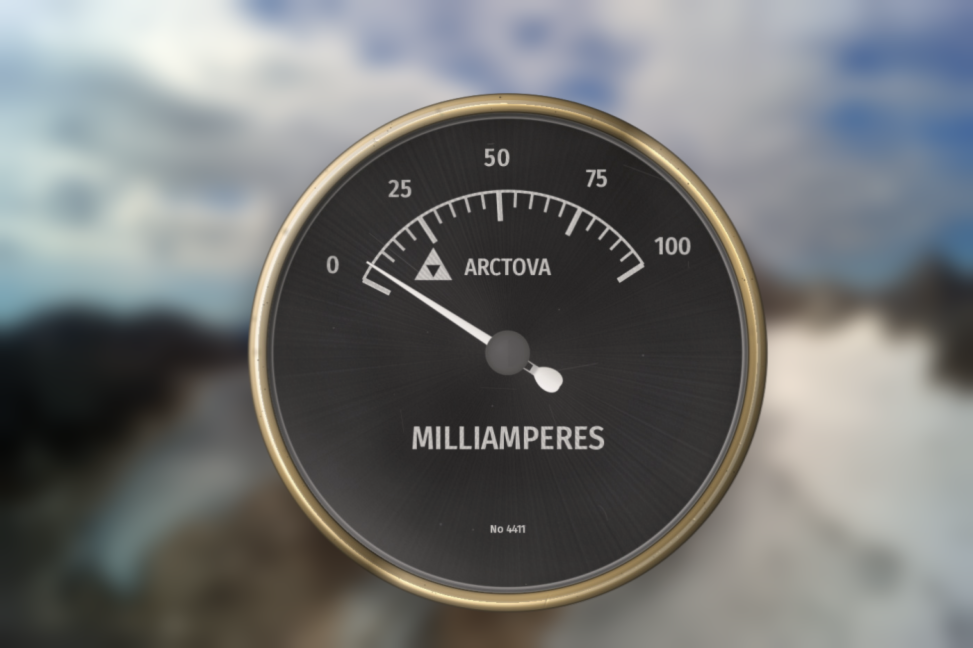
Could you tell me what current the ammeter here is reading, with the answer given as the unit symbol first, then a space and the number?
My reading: mA 5
